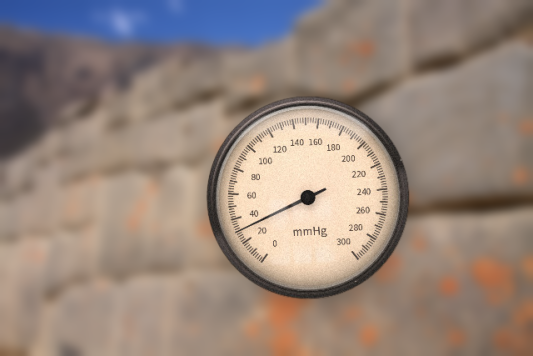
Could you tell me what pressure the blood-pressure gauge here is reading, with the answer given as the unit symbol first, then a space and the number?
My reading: mmHg 30
